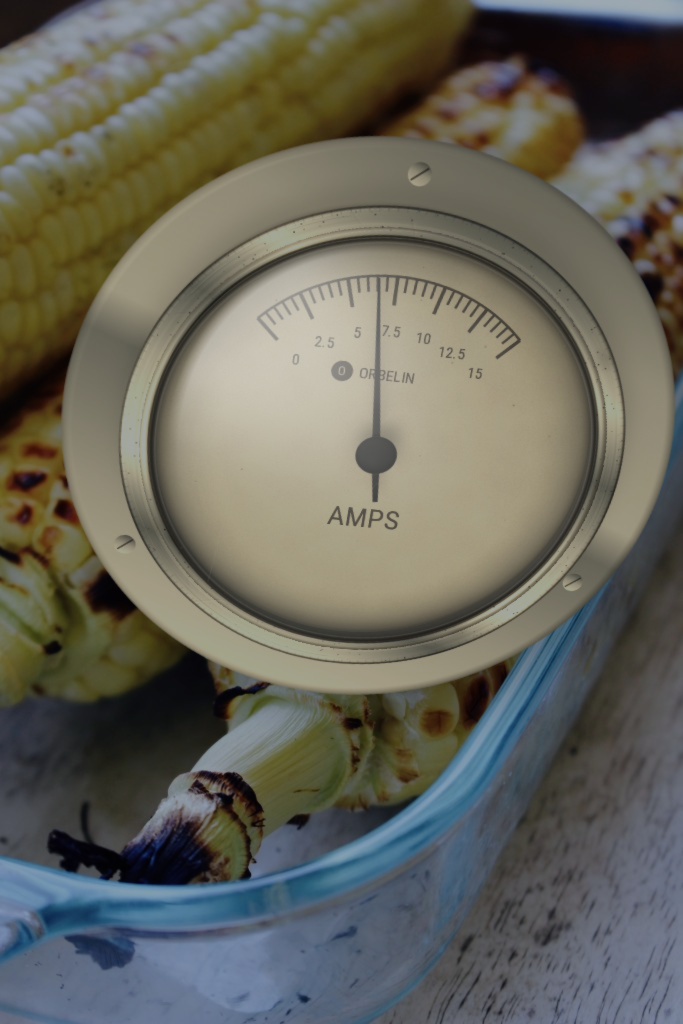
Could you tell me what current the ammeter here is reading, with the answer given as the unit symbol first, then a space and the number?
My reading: A 6.5
